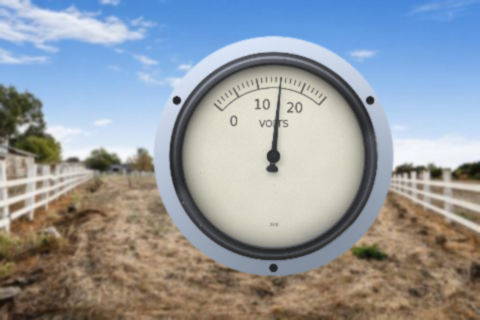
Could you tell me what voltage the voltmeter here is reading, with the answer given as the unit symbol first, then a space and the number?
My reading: V 15
